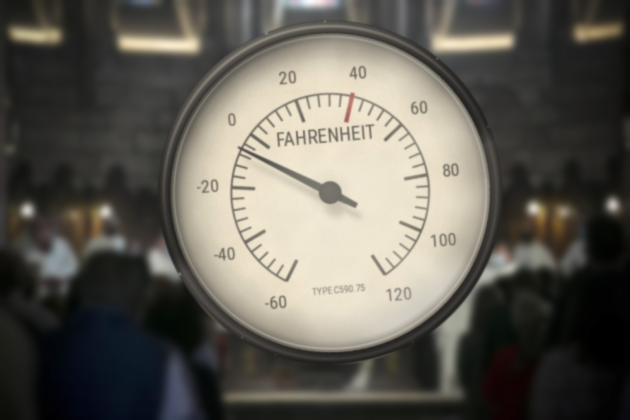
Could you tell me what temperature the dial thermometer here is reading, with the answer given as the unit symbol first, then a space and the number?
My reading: °F -6
